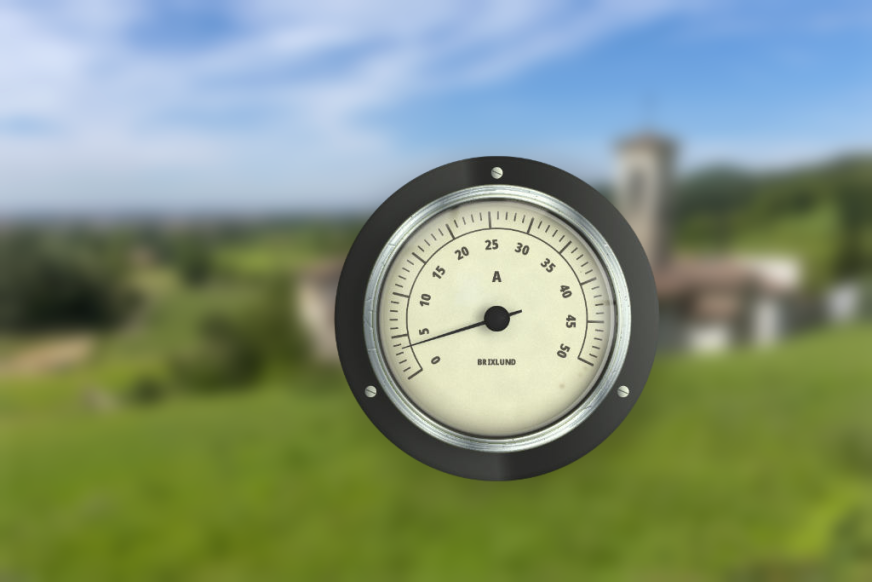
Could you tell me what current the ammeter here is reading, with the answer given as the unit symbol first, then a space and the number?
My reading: A 3.5
